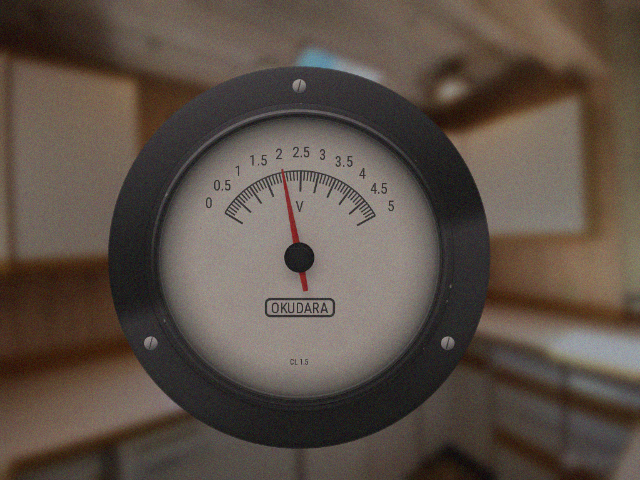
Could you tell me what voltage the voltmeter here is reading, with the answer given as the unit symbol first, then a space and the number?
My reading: V 2
